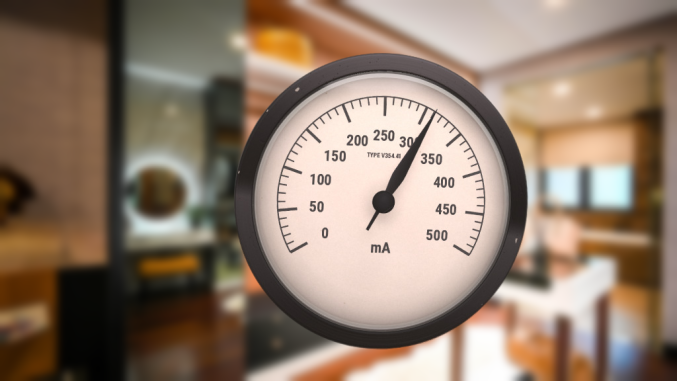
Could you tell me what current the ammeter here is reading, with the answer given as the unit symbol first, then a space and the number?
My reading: mA 310
